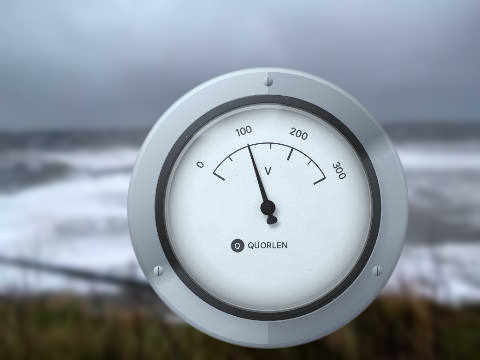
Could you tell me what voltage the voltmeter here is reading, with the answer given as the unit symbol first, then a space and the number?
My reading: V 100
